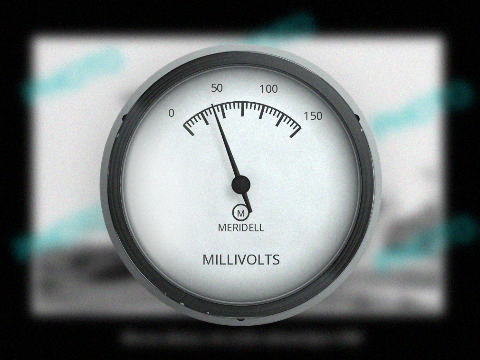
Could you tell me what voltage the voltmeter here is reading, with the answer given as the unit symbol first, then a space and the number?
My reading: mV 40
